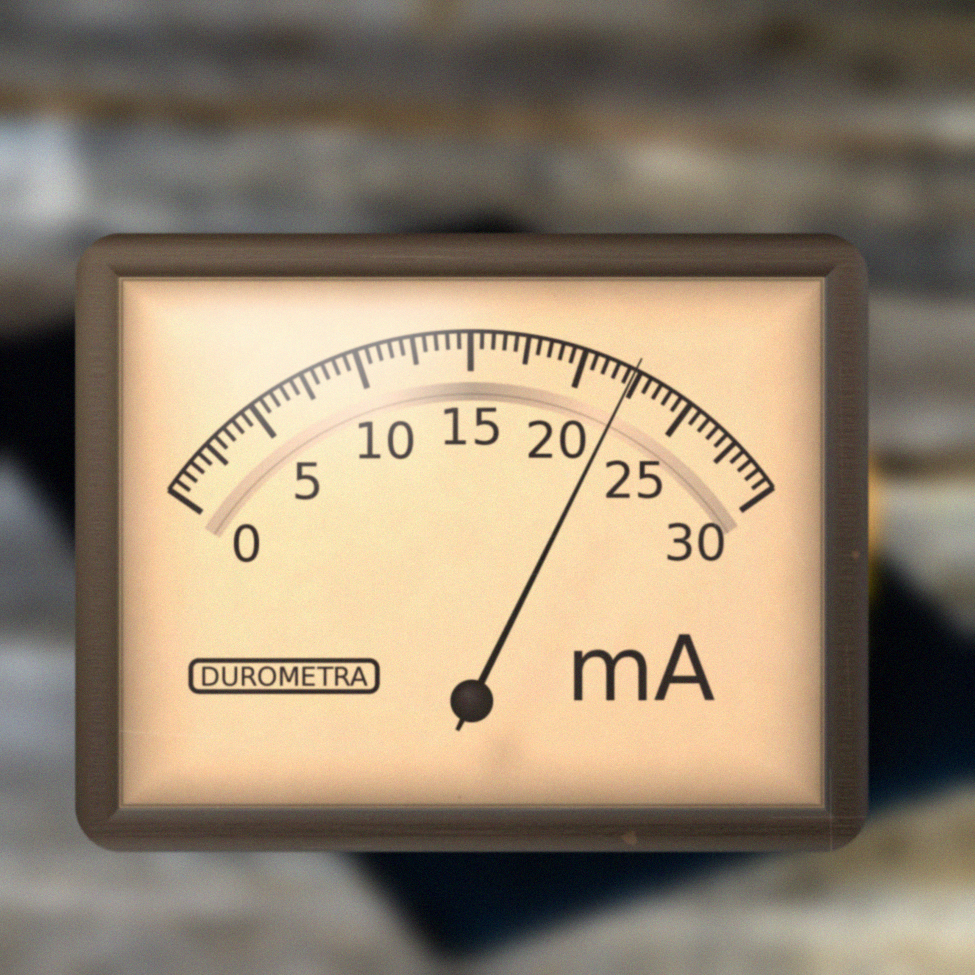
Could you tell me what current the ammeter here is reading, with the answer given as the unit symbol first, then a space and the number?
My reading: mA 22.25
